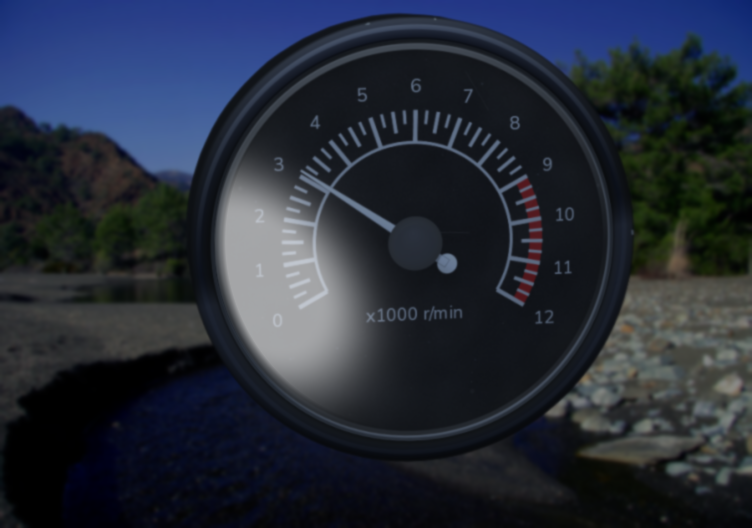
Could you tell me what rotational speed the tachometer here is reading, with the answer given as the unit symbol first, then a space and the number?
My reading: rpm 3125
